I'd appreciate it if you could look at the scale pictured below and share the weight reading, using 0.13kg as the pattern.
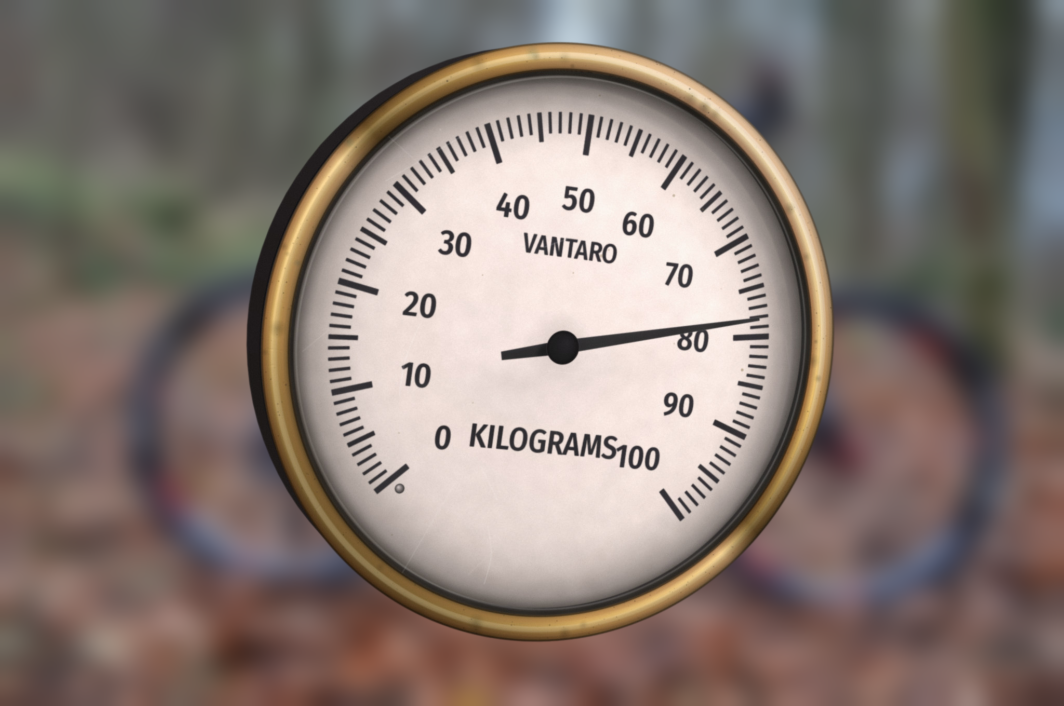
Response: 78kg
